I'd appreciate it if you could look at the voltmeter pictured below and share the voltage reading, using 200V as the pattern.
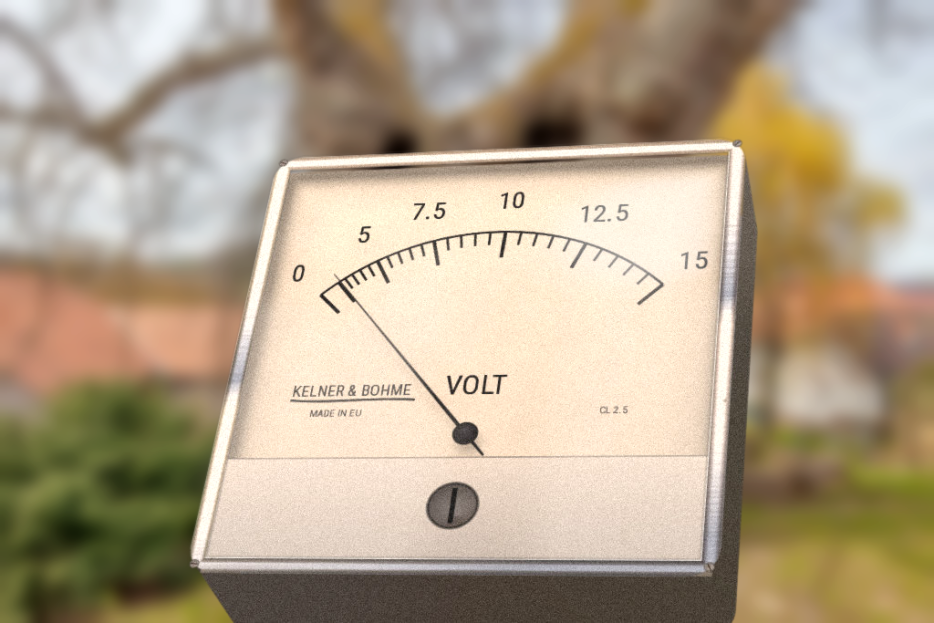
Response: 2.5V
